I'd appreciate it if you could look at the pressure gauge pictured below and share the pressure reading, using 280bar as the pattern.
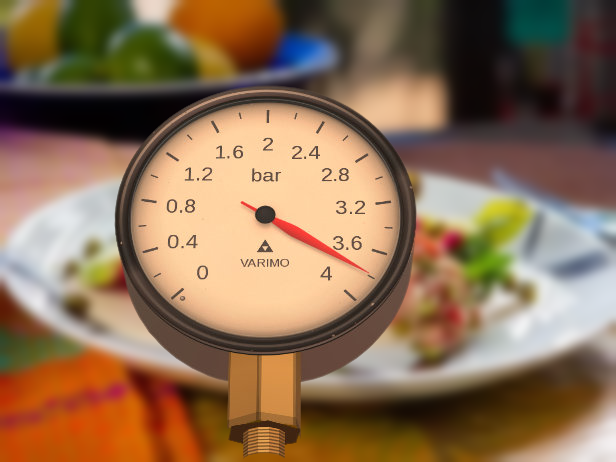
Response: 3.8bar
